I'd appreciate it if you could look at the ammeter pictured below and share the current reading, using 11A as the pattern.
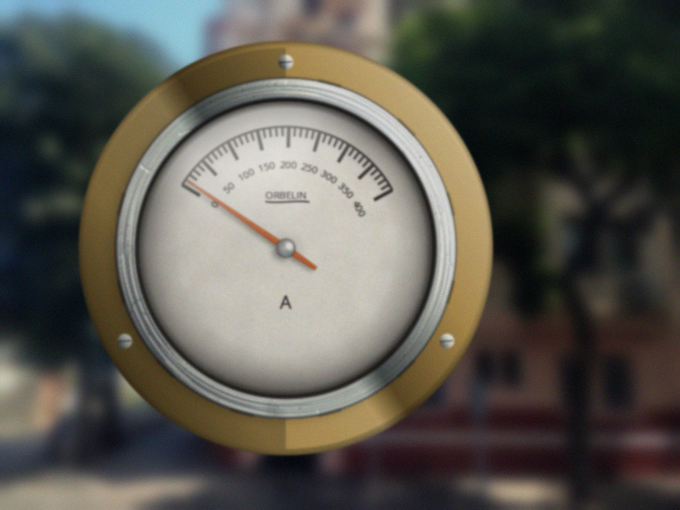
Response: 10A
